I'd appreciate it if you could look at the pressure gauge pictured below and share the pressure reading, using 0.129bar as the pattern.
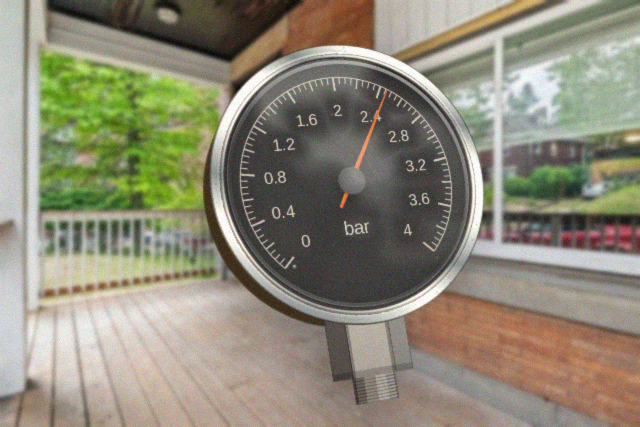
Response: 2.45bar
